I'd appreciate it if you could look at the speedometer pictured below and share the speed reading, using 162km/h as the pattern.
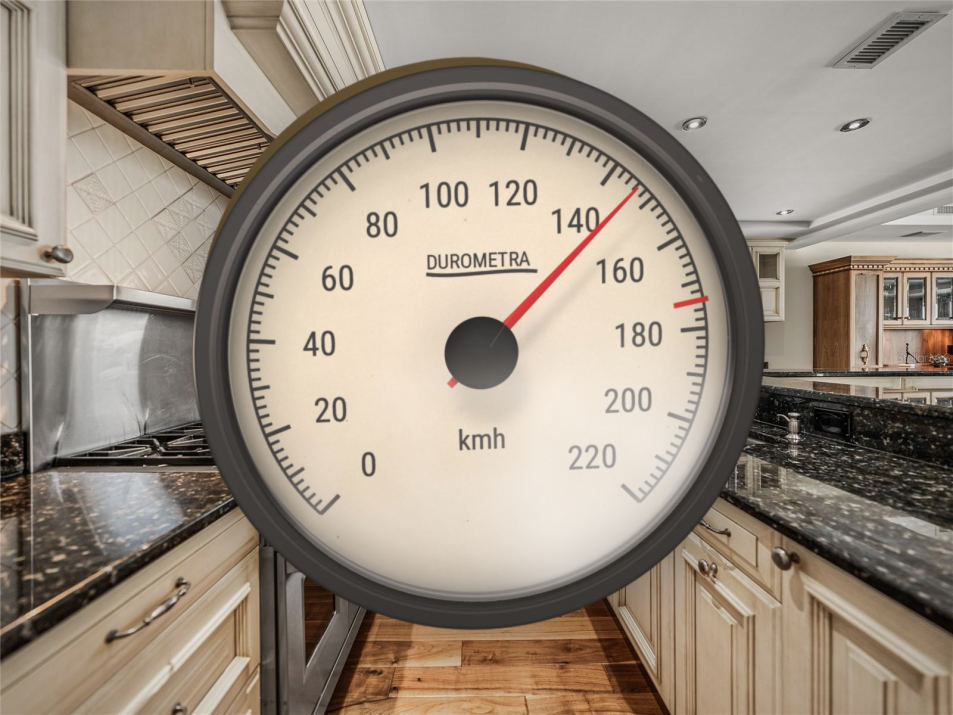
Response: 146km/h
